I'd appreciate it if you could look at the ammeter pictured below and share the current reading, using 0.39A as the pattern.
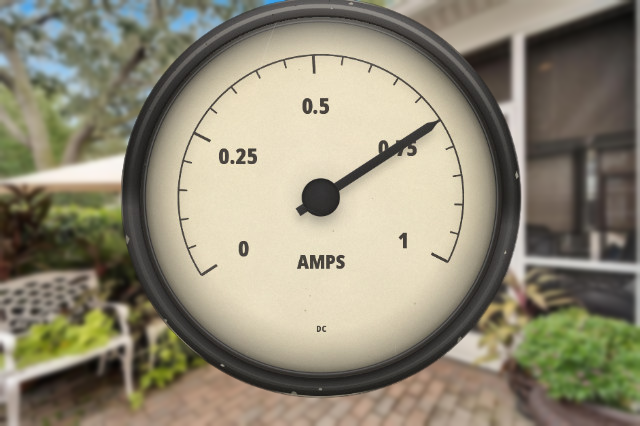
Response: 0.75A
